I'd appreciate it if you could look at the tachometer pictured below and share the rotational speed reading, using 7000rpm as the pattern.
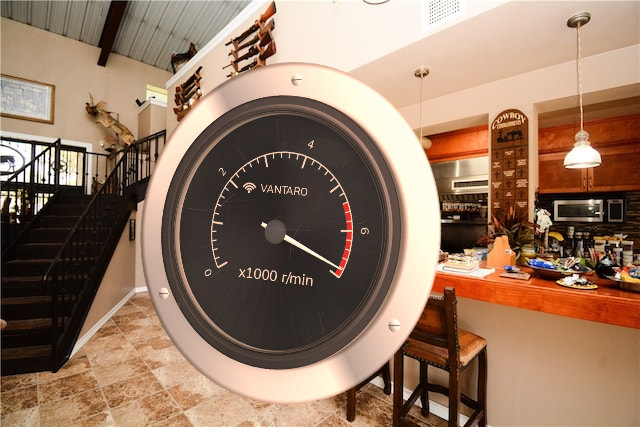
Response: 6800rpm
